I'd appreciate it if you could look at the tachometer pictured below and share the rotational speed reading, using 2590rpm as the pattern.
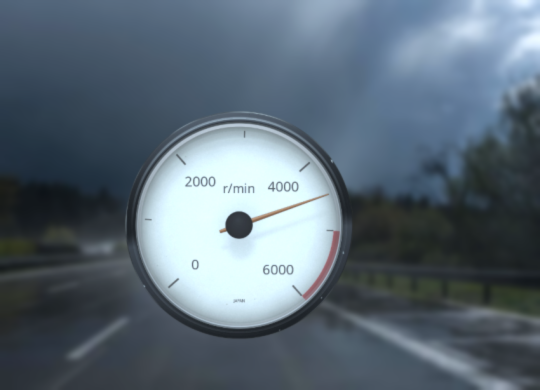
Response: 4500rpm
